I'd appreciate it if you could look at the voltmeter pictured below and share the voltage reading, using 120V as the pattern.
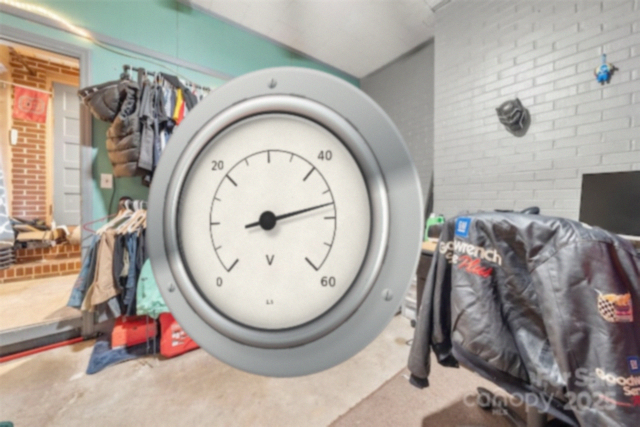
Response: 47.5V
